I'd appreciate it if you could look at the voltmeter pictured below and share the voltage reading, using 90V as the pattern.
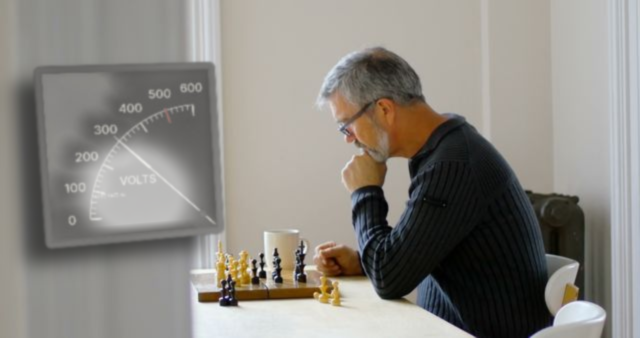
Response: 300V
